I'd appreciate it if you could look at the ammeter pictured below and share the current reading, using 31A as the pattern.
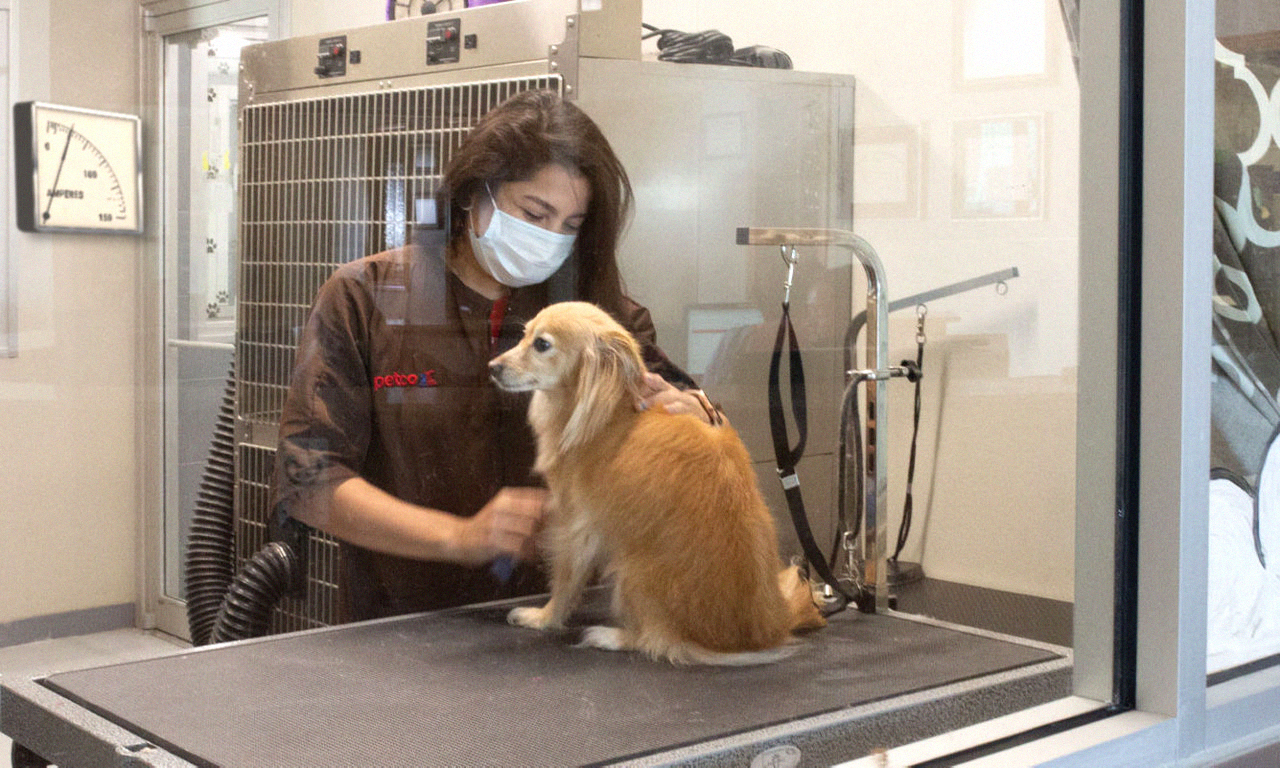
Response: 50A
